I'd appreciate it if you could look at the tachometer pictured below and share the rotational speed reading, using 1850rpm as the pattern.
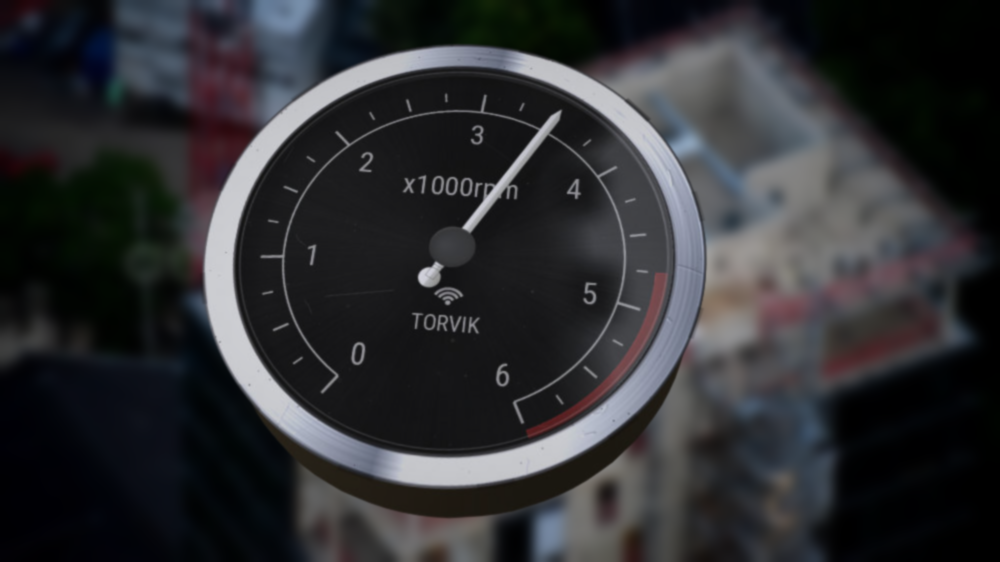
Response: 3500rpm
